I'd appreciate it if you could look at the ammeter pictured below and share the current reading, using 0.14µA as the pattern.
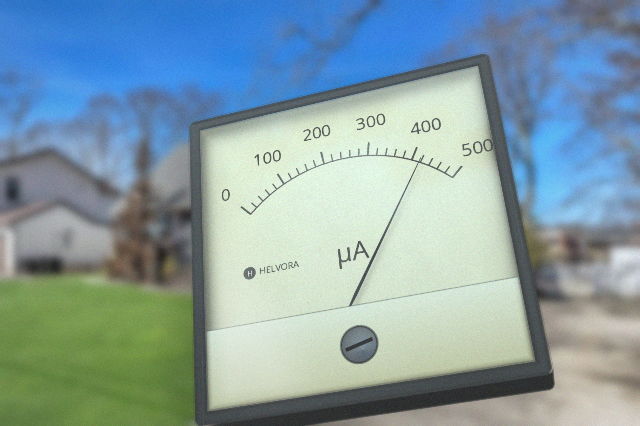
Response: 420µA
